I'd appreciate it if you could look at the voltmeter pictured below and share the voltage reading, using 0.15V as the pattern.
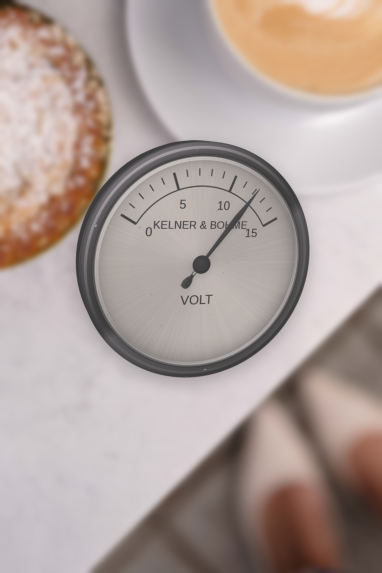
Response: 12V
